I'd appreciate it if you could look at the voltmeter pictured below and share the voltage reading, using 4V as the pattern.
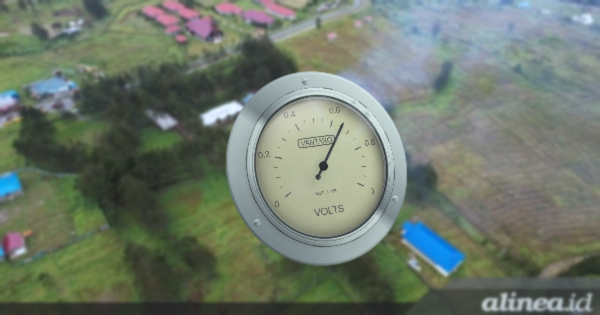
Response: 0.65V
